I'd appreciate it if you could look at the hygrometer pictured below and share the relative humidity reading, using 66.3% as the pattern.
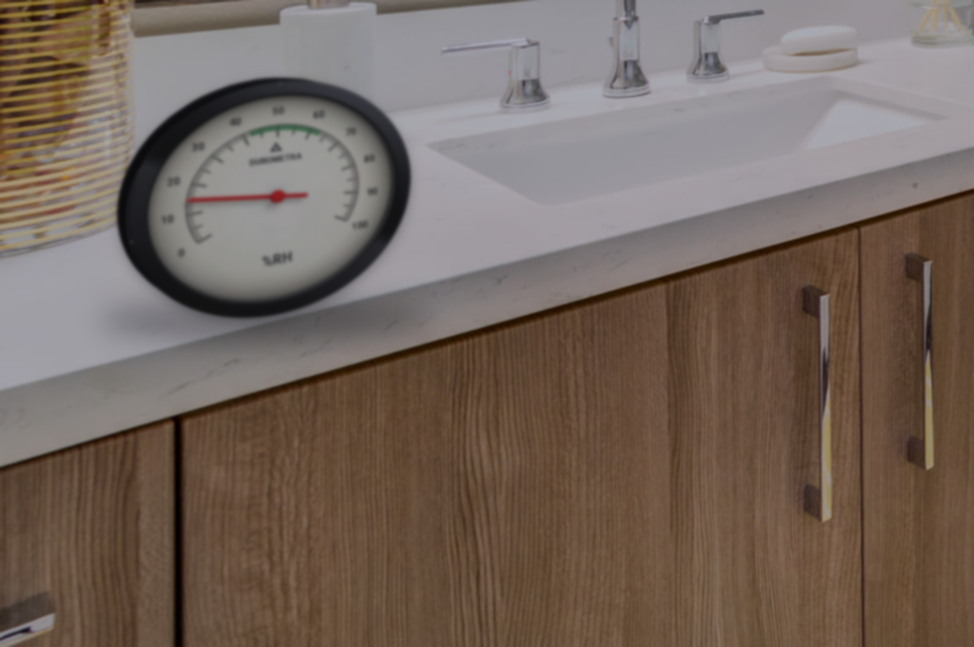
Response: 15%
